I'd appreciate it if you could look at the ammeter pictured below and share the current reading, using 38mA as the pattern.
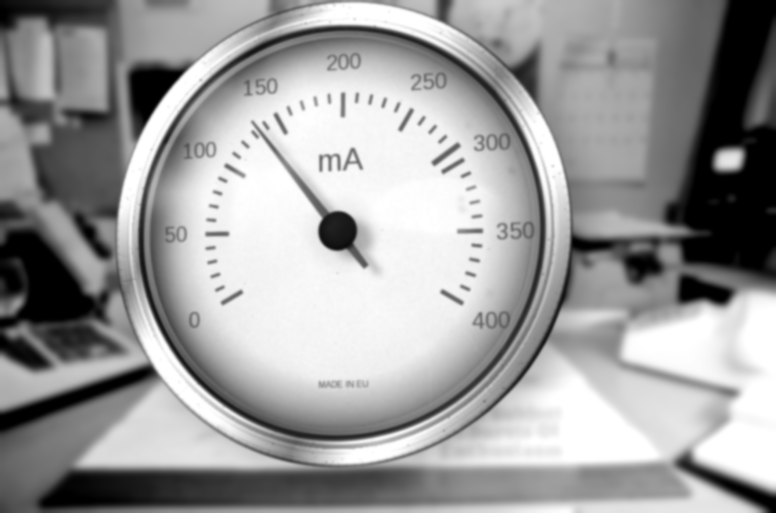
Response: 135mA
